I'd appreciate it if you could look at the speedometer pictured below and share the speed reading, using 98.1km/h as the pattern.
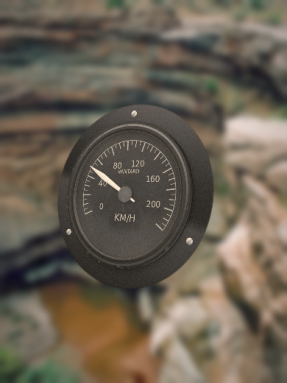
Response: 50km/h
